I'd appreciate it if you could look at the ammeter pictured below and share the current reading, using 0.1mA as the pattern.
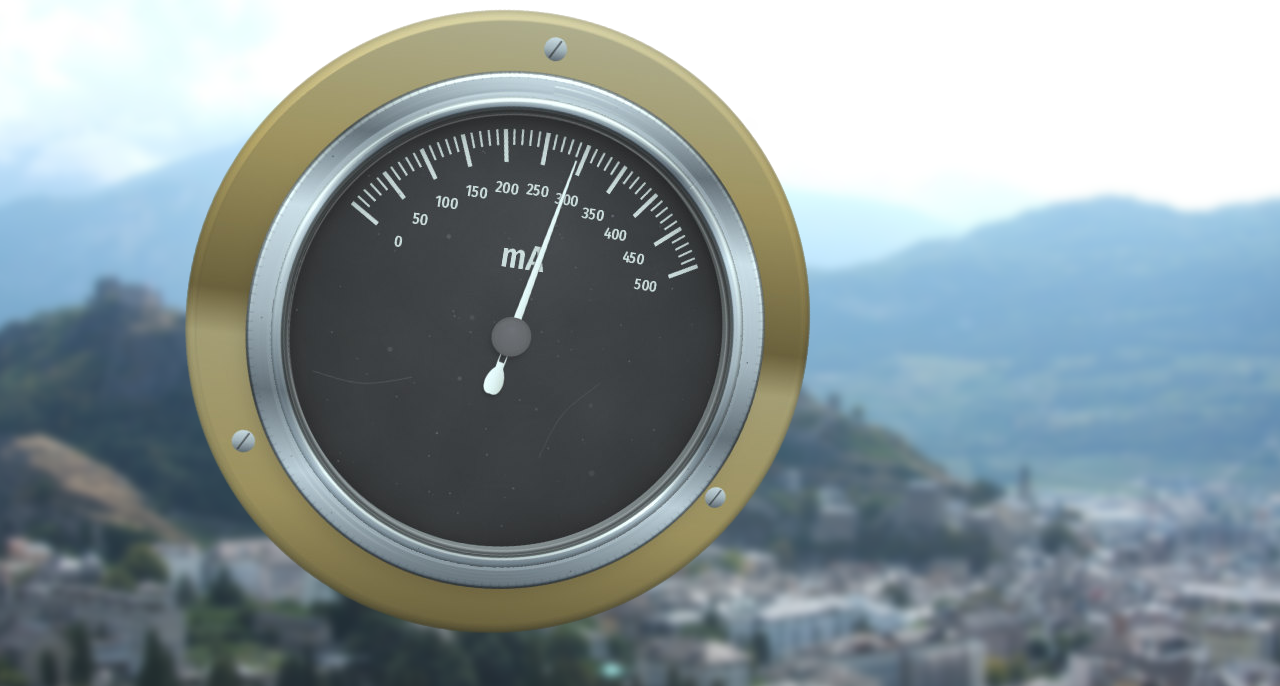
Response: 290mA
